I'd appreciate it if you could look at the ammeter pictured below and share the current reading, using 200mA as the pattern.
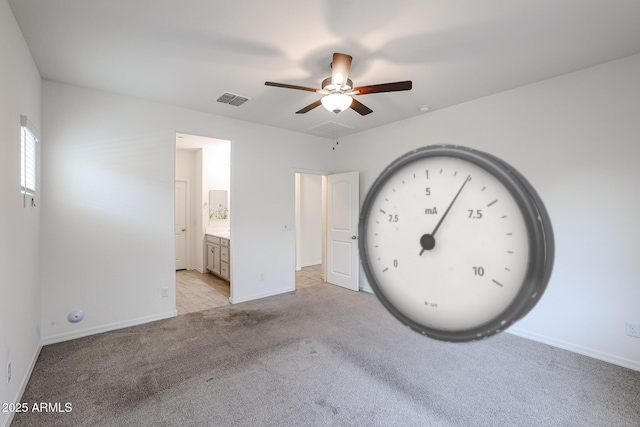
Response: 6.5mA
